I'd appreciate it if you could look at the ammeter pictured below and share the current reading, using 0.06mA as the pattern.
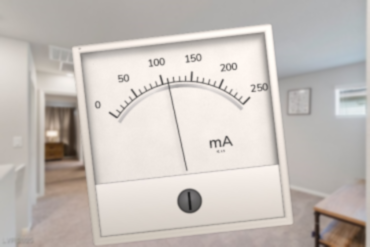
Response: 110mA
